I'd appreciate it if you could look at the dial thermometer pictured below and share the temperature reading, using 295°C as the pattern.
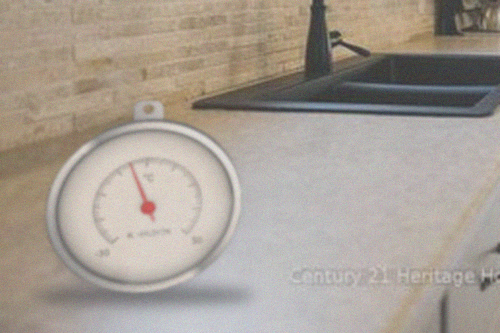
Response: 5°C
